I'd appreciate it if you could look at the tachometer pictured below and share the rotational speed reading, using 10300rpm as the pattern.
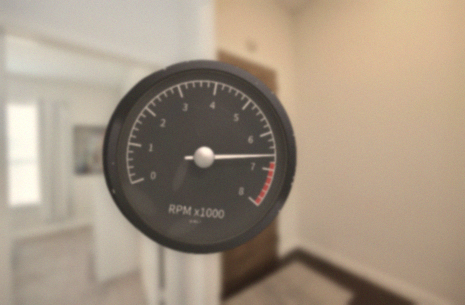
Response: 6600rpm
